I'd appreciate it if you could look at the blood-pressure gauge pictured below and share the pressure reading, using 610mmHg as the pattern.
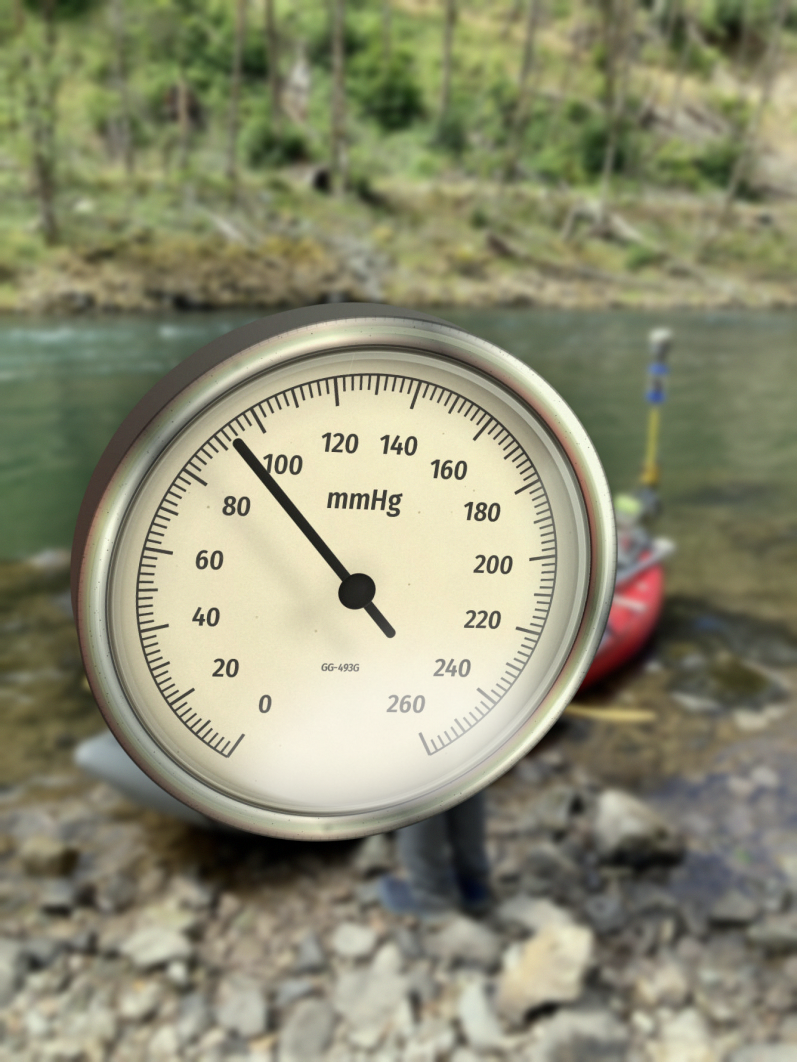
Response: 93mmHg
